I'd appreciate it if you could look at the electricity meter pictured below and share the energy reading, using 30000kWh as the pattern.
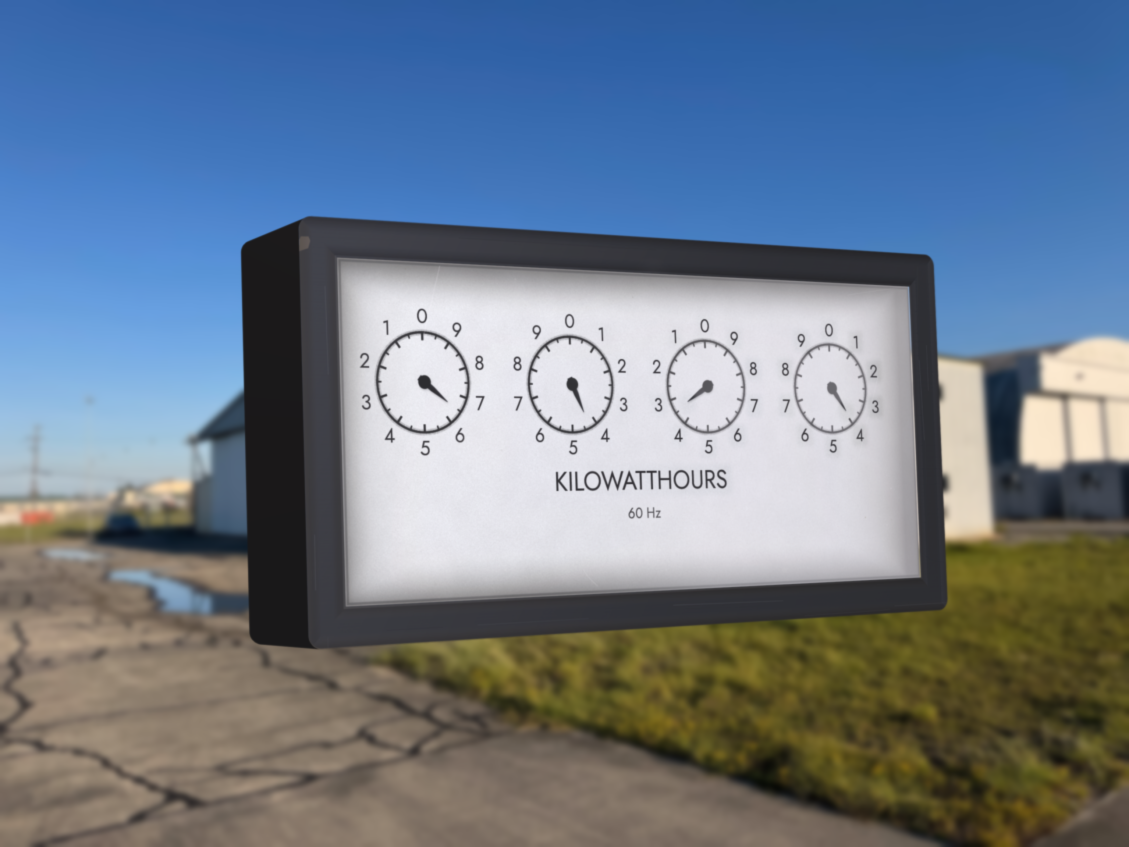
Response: 6434kWh
